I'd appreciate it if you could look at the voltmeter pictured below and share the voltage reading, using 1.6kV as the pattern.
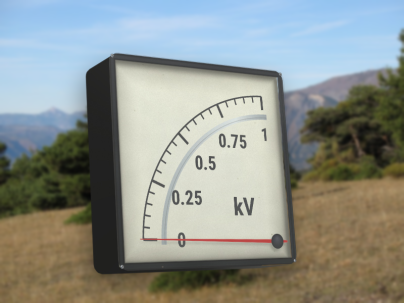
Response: 0kV
